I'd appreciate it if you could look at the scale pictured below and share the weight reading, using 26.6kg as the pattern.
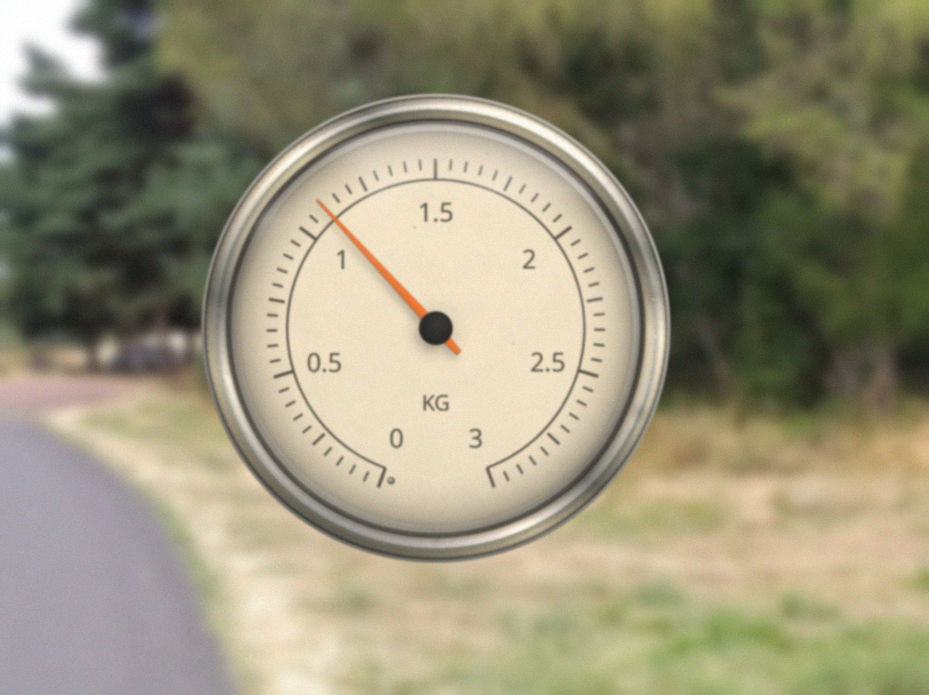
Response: 1.1kg
